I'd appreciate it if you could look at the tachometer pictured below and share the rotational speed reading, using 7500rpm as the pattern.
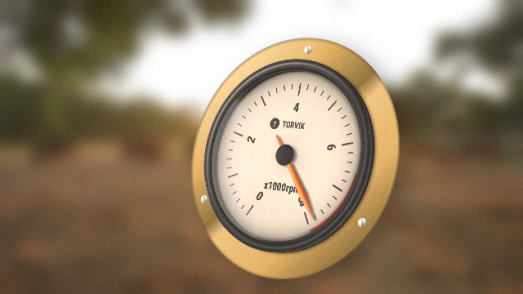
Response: 7800rpm
